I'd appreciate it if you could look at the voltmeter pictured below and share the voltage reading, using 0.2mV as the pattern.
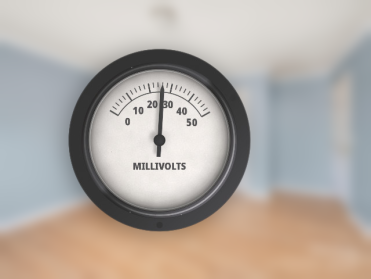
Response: 26mV
